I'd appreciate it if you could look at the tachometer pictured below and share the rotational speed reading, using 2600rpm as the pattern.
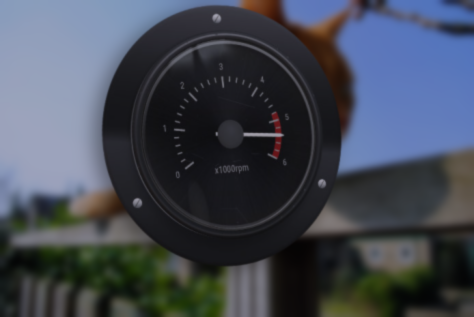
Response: 5400rpm
